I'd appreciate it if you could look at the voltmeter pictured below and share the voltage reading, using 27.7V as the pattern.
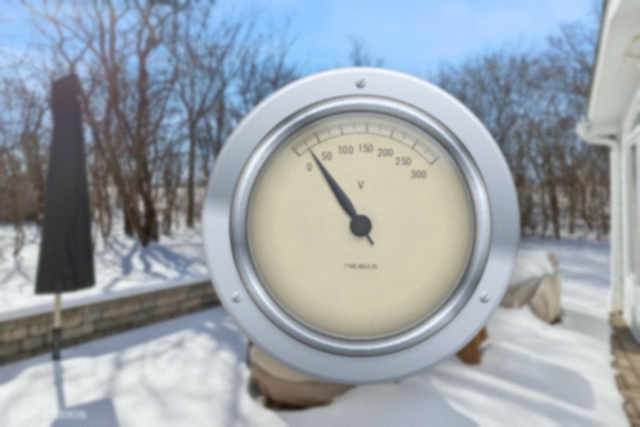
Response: 25V
